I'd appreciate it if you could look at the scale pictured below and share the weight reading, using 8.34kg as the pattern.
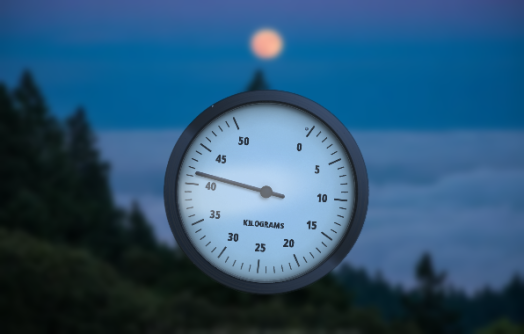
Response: 41.5kg
